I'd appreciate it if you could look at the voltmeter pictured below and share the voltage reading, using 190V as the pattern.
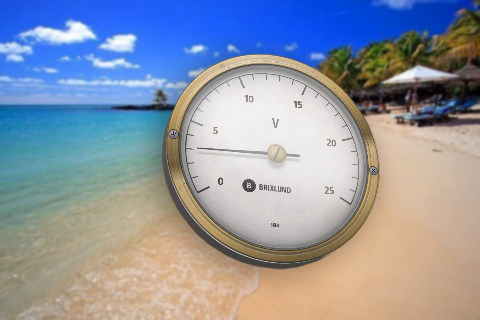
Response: 3V
